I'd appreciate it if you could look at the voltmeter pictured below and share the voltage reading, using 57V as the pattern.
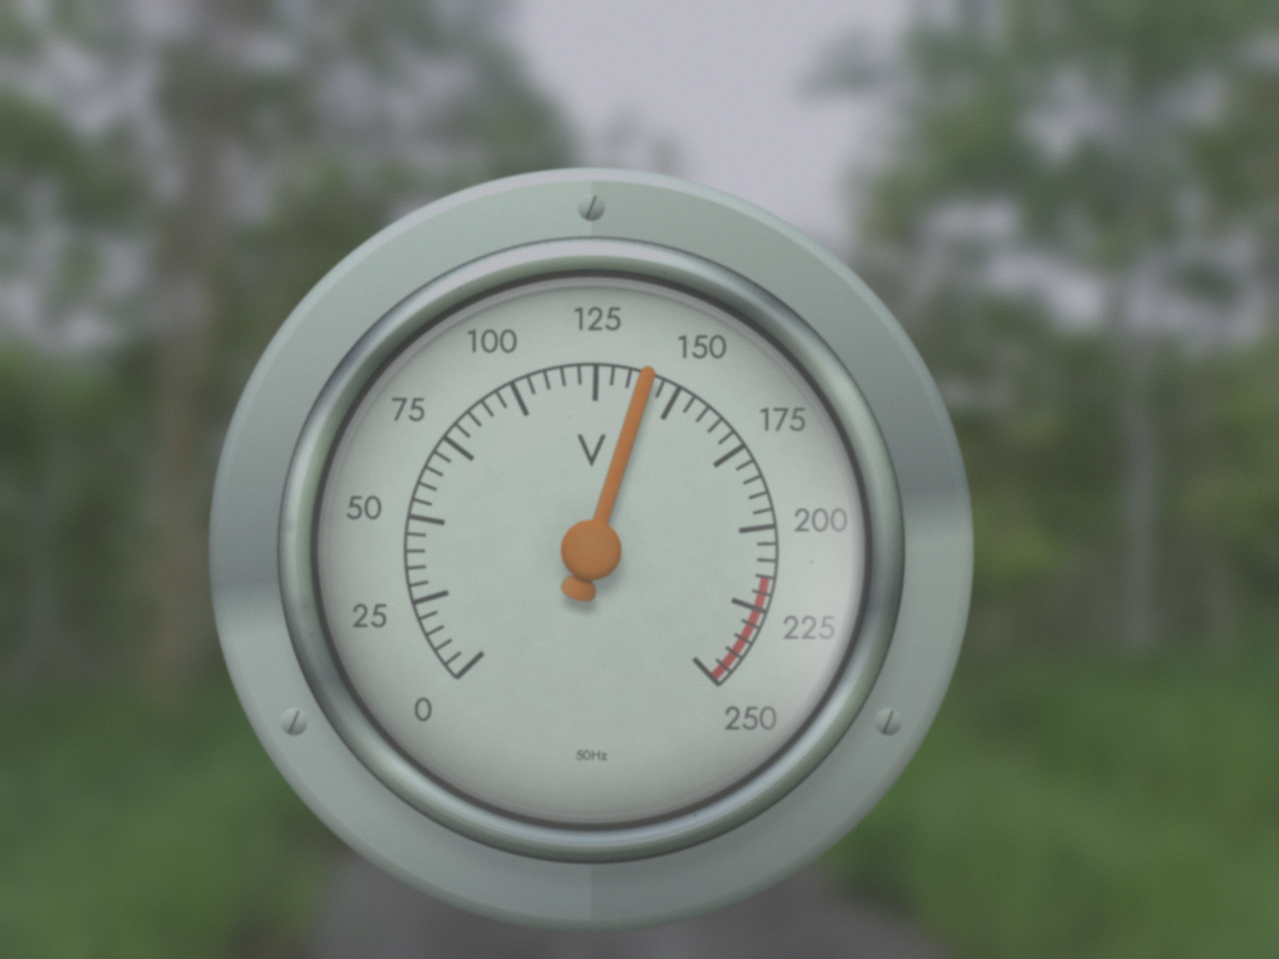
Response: 140V
